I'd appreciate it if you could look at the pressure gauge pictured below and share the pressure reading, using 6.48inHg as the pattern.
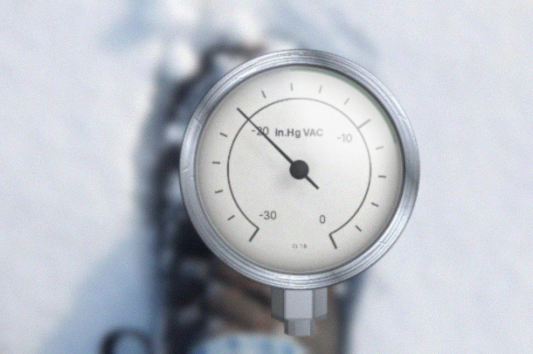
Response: -20inHg
